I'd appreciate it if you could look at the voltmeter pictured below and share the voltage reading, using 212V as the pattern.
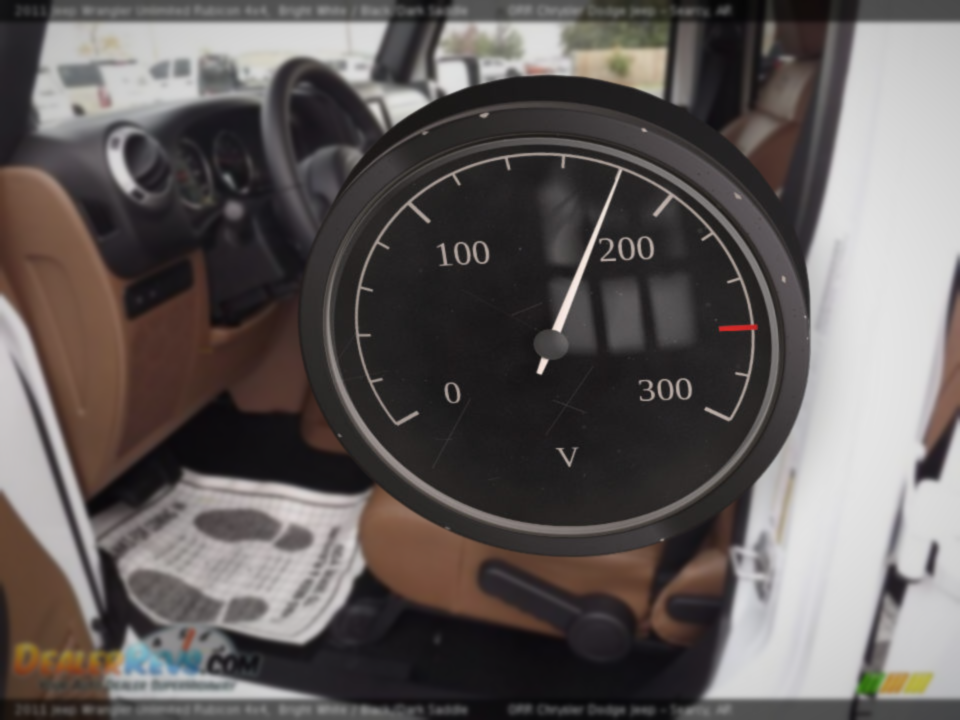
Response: 180V
